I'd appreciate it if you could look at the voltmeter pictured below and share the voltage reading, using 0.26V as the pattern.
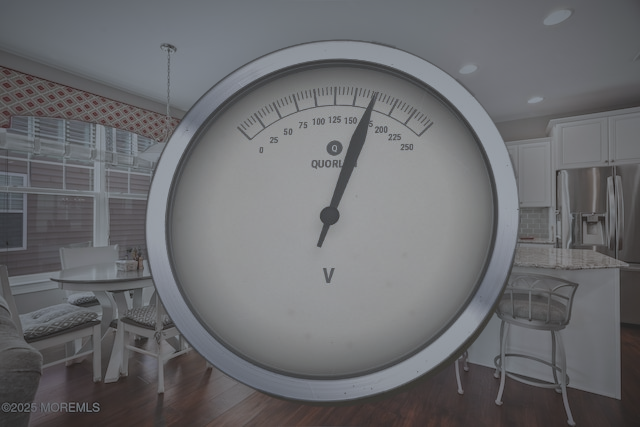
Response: 175V
